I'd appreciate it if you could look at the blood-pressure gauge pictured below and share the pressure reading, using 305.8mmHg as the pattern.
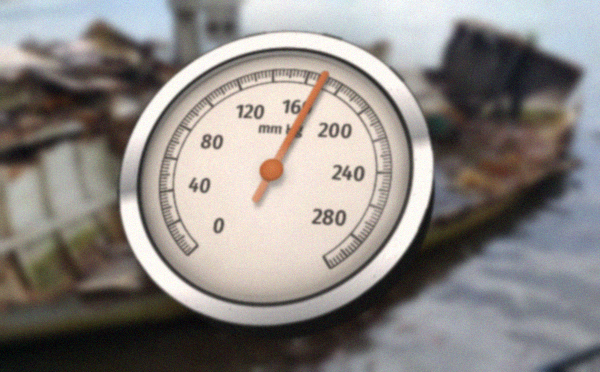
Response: 170mmHg
